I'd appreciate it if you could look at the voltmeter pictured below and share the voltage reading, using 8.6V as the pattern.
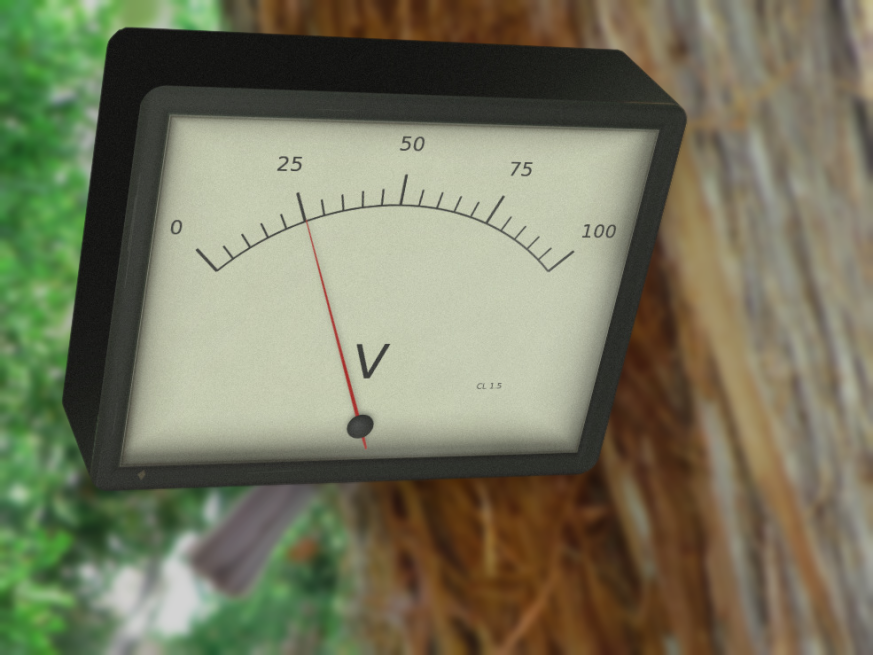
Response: 25V
